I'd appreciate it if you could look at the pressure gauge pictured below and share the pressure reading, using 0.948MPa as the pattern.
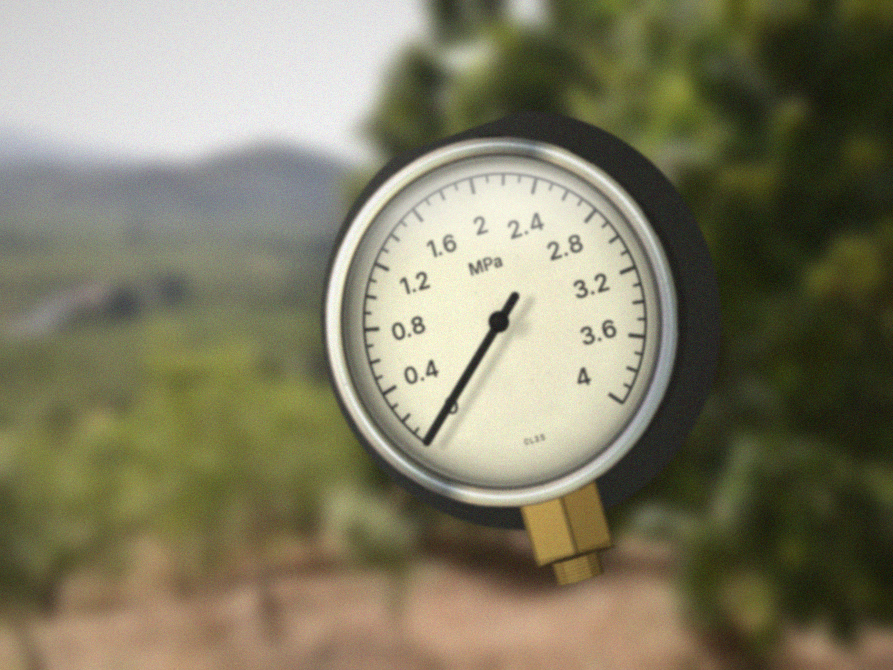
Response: 0MPa
